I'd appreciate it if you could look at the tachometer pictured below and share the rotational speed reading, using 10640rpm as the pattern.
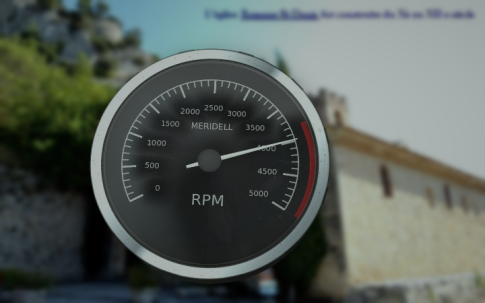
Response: 4000rpm
